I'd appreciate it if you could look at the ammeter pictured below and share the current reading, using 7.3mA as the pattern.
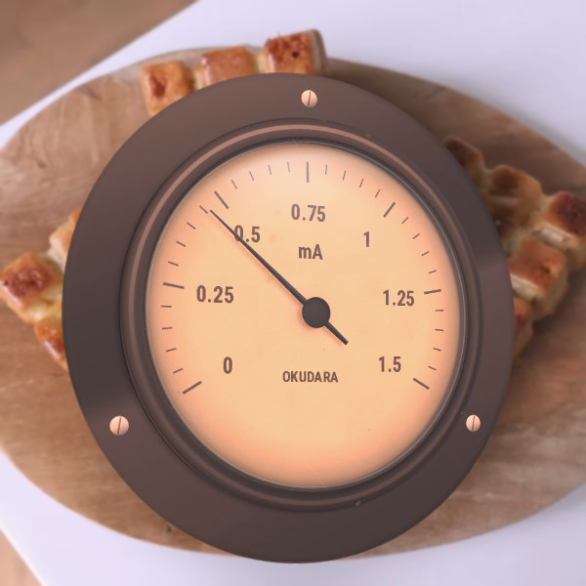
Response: 0.45mA
